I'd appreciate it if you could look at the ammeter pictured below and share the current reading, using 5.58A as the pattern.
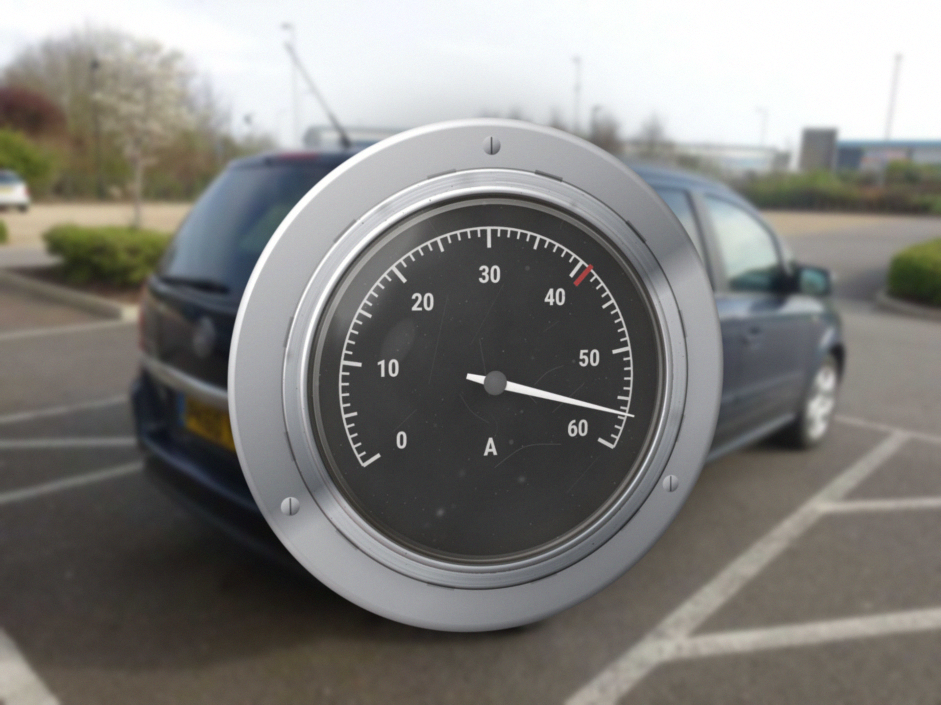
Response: 56.5A
